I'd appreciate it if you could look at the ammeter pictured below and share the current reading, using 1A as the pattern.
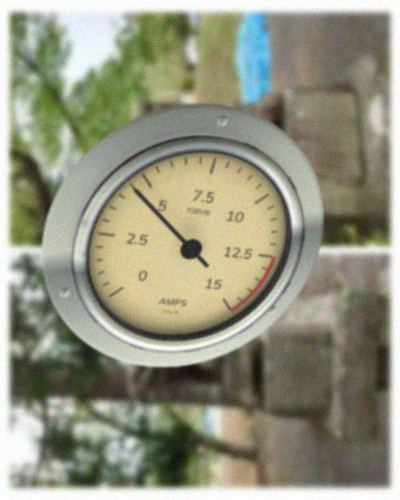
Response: 4.5A
